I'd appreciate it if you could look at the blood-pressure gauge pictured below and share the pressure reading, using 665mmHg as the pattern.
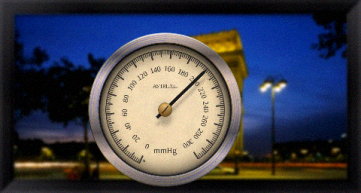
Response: 200mmHg
